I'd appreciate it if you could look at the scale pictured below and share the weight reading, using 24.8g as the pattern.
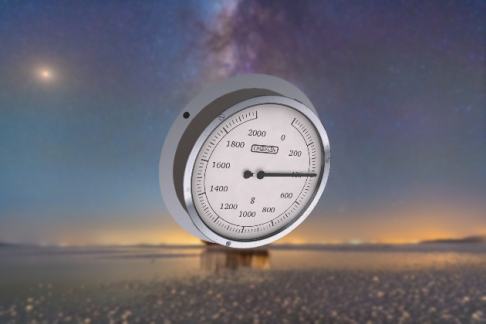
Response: 400g
